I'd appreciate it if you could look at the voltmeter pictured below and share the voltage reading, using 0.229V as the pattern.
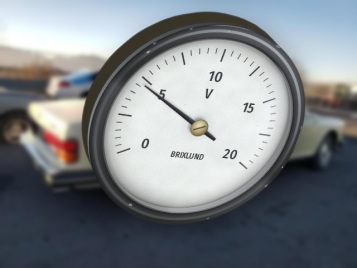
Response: 4.75V
